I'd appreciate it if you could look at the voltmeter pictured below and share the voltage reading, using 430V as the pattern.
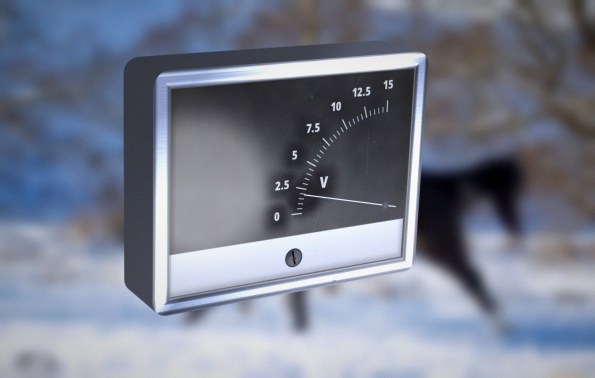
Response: 2V
